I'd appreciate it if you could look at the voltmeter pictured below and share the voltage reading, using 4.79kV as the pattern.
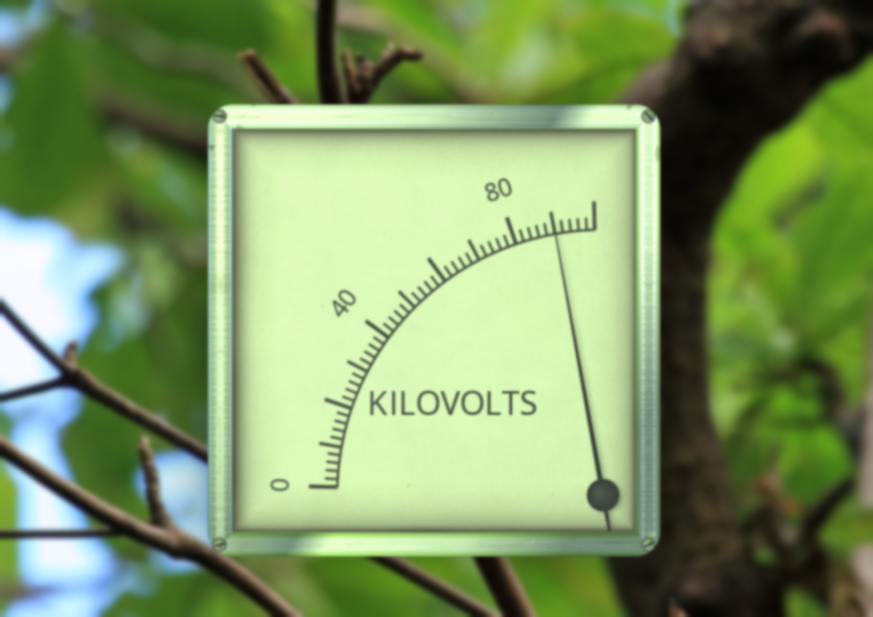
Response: 90kV
